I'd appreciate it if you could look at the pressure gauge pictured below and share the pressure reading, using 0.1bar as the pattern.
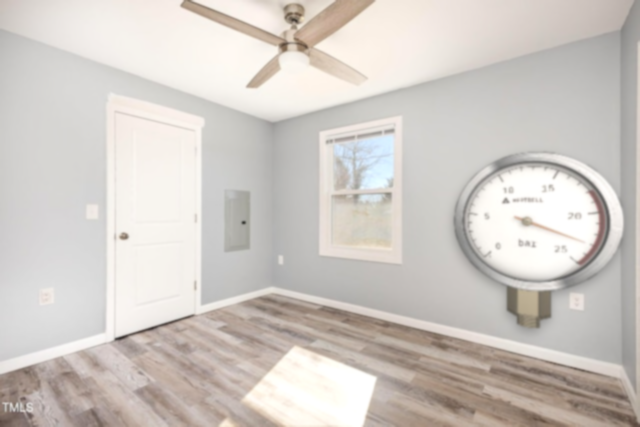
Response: 23bar
